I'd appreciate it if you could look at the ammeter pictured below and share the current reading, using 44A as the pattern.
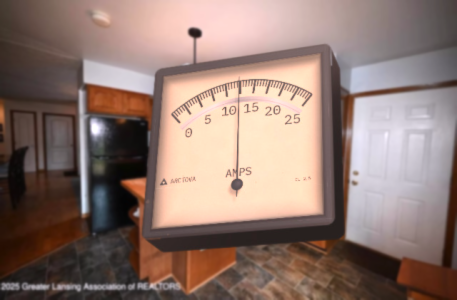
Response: 12.5A
